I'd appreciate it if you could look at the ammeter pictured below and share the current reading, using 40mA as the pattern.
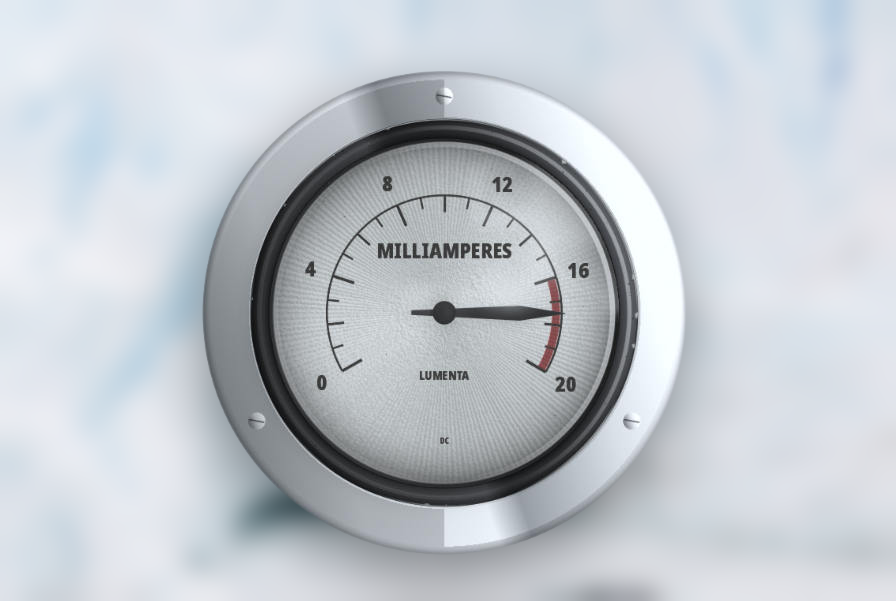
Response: 17.5mA
